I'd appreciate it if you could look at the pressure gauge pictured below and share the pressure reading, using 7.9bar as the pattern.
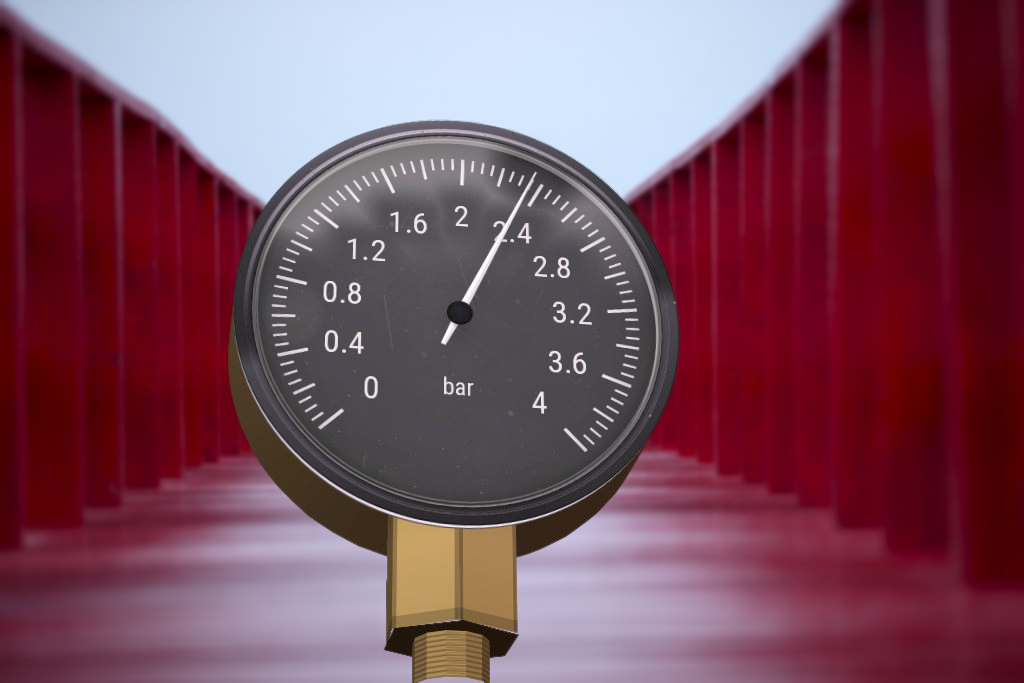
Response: 2.35bar
